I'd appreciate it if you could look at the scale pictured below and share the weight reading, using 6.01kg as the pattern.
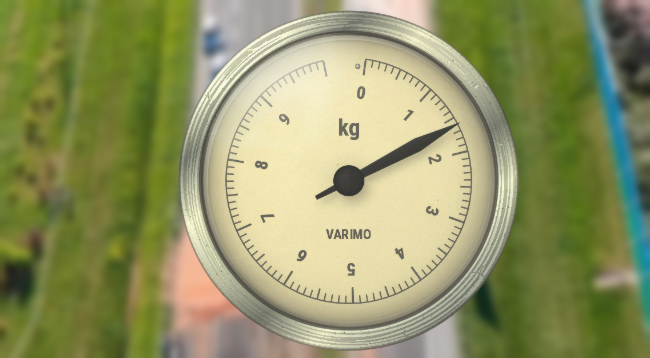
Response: 1.6kg
